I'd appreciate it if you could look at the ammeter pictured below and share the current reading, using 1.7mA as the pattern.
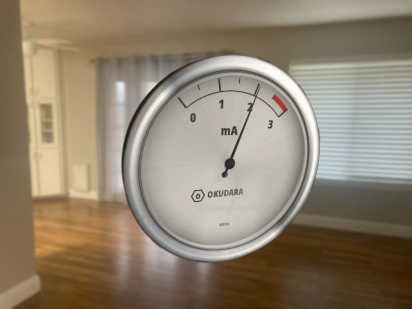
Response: 2mA
